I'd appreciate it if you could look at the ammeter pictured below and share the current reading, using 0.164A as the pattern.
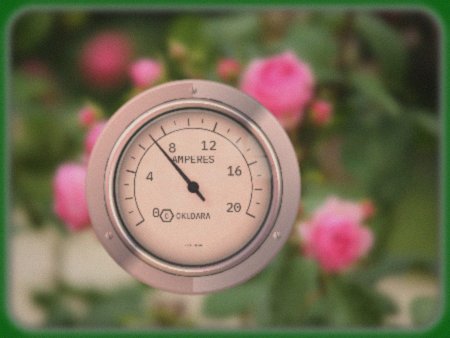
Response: 7A
